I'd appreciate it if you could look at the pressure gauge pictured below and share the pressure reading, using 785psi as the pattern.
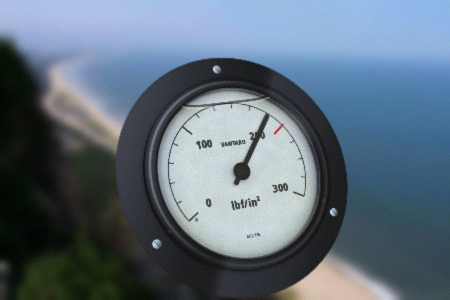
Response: 200psi
